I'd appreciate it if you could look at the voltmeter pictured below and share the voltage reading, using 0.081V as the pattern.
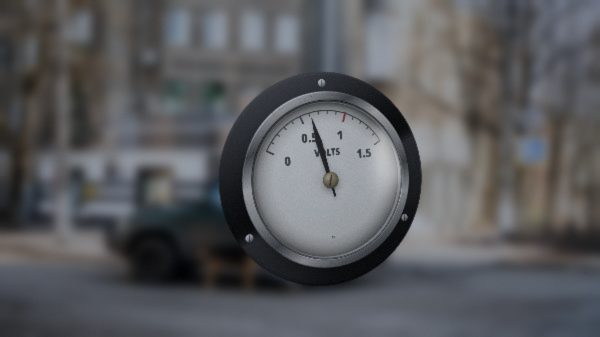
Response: 0.6V
